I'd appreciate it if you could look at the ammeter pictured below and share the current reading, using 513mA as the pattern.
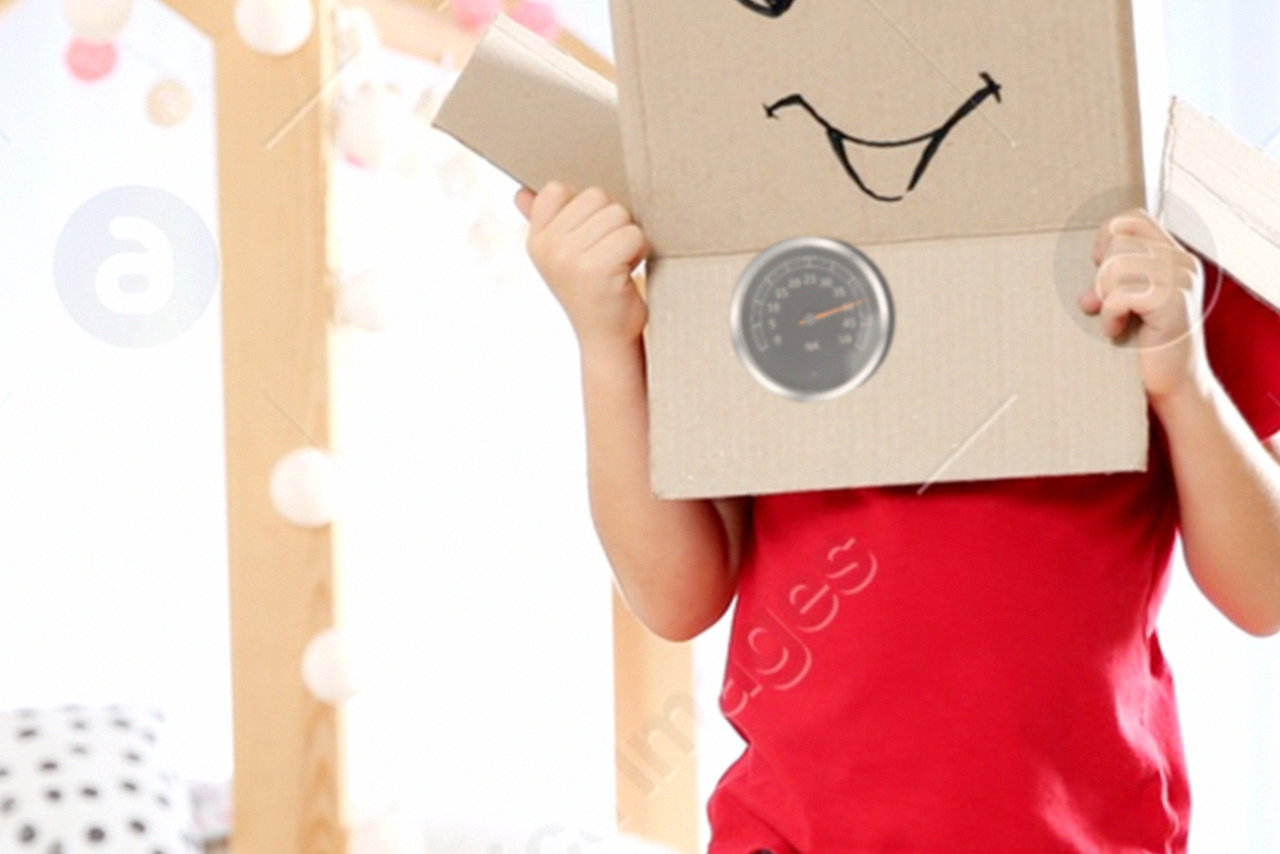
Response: 40mA
